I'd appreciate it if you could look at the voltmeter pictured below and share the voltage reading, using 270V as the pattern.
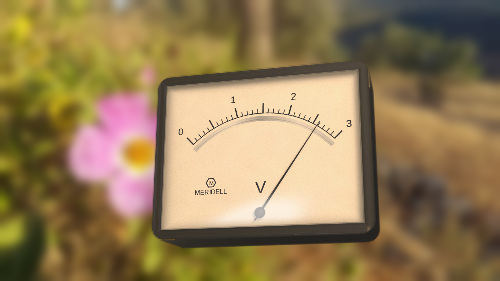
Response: 2.6V
